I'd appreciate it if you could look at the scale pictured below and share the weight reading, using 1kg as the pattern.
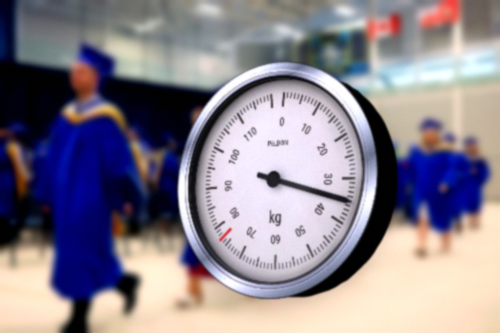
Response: 35kg
